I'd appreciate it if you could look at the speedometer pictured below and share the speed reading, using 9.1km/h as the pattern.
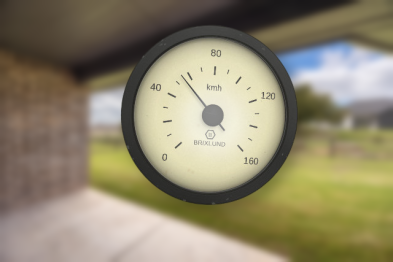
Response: 55km/h
